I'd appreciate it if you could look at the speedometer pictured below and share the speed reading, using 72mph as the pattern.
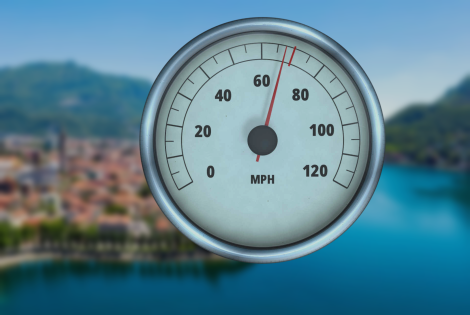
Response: 67.5mph
